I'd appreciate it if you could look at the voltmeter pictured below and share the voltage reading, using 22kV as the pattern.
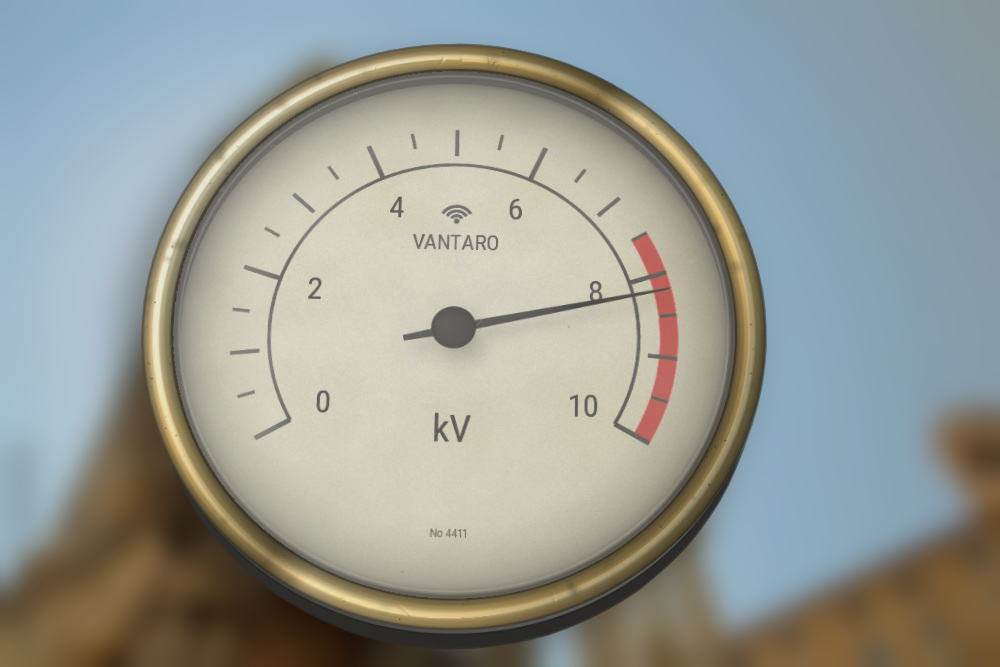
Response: 8.25kV
